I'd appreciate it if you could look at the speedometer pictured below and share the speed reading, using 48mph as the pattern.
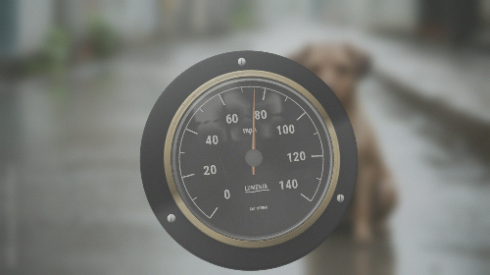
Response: 75mph
